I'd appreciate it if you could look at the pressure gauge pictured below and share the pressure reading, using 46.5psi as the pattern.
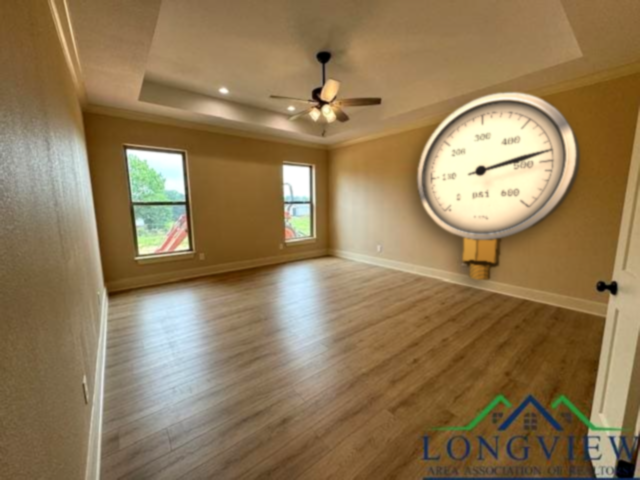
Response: 480psi
